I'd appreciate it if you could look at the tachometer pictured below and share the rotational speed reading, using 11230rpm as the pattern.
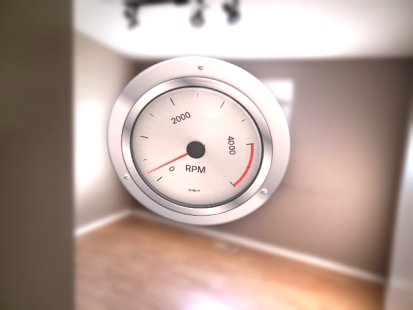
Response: 250rpm
